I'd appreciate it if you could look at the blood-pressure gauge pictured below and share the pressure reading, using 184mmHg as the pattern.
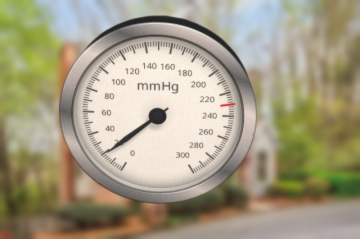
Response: 20mmHg
